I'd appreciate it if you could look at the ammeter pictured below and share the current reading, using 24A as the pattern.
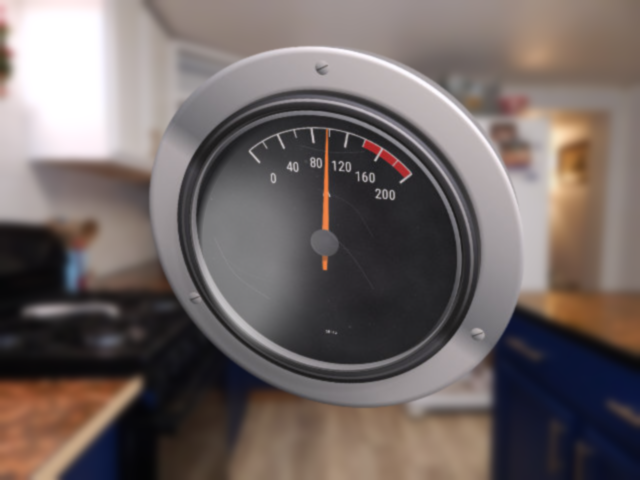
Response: 100A
